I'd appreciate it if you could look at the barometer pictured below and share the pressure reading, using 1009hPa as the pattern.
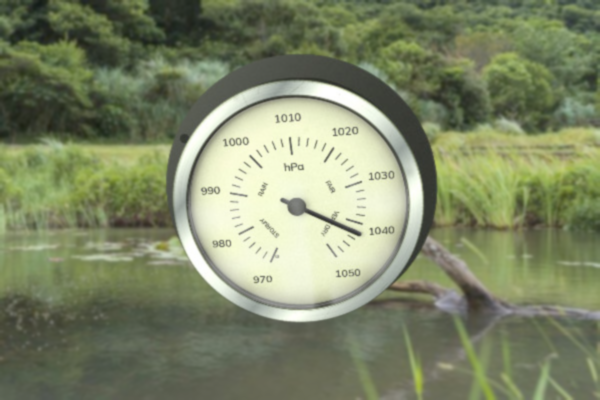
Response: 1042hPa
